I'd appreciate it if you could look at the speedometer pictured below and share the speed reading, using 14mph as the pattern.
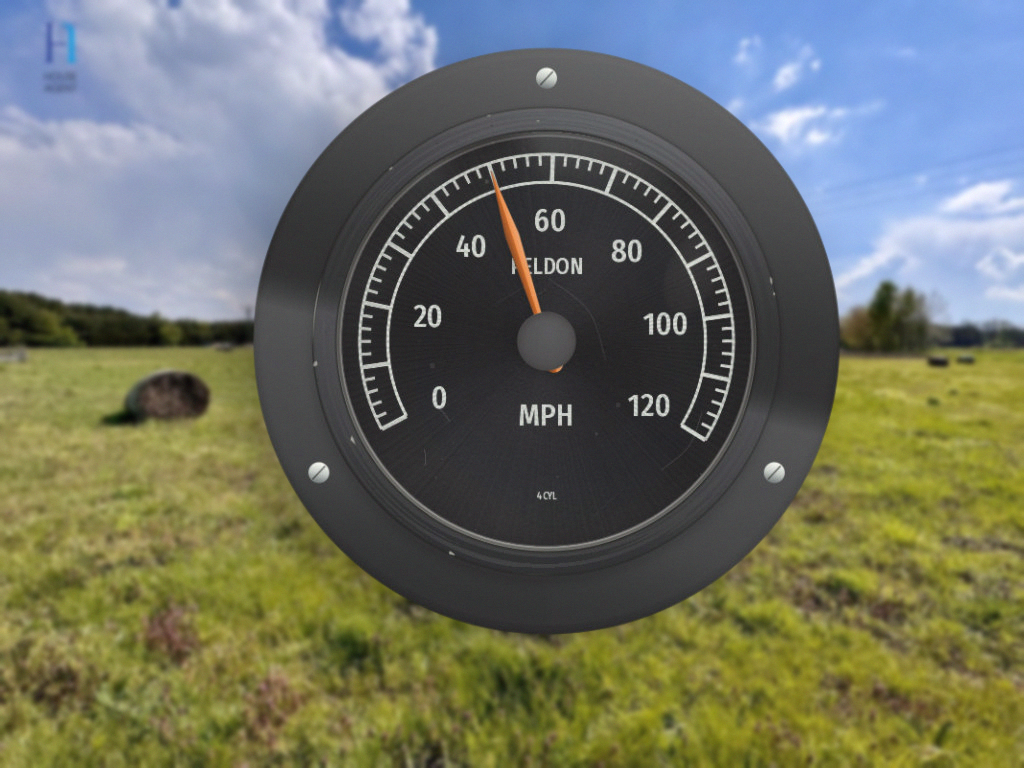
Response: 50mph
